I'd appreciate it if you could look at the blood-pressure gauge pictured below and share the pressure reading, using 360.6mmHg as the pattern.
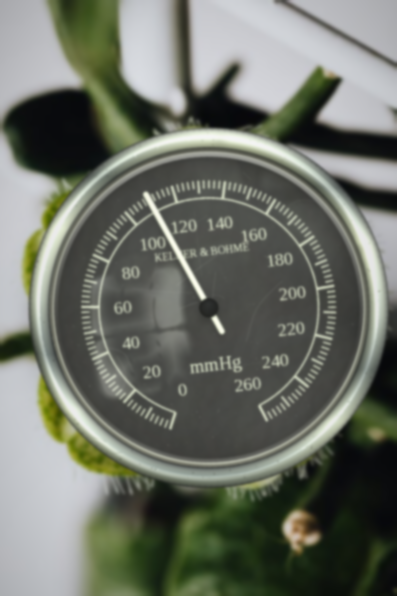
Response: 110mmHg
